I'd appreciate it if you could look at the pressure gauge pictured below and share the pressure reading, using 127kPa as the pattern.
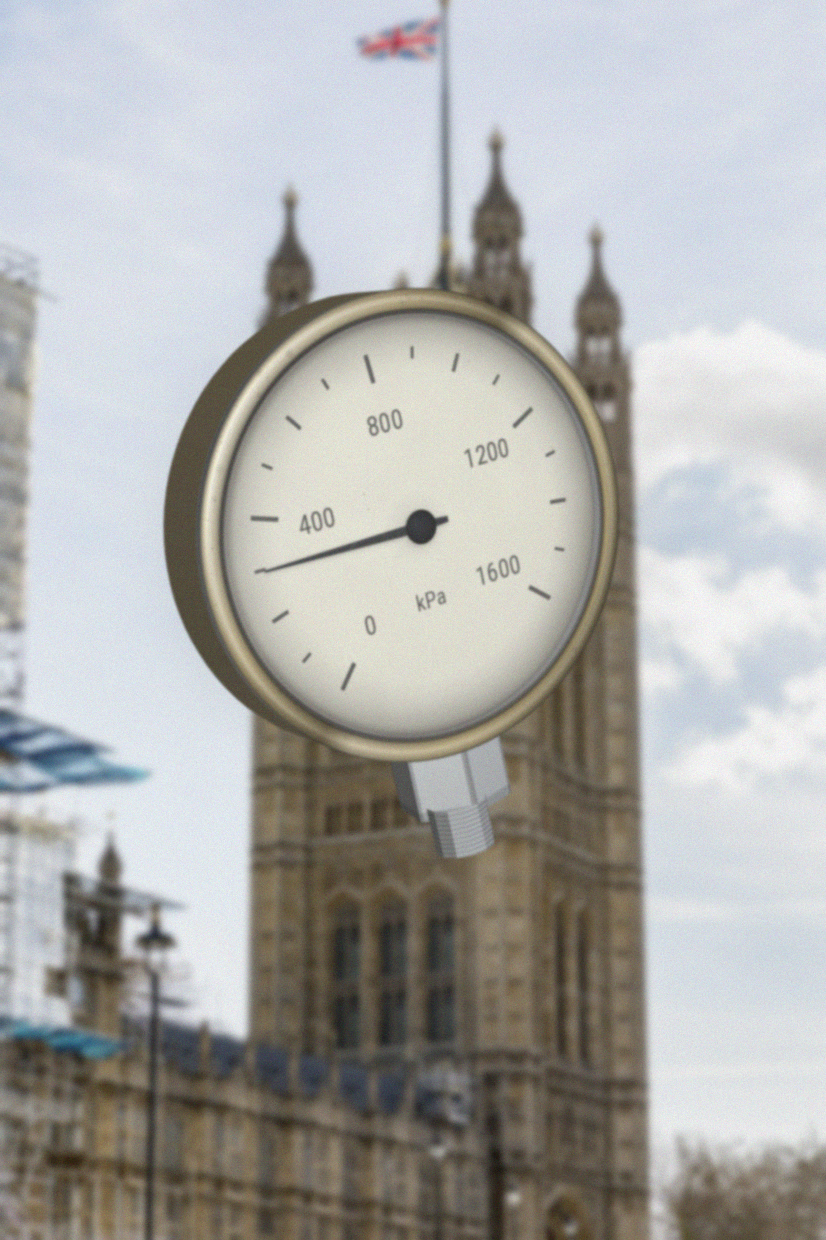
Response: 300kPa
